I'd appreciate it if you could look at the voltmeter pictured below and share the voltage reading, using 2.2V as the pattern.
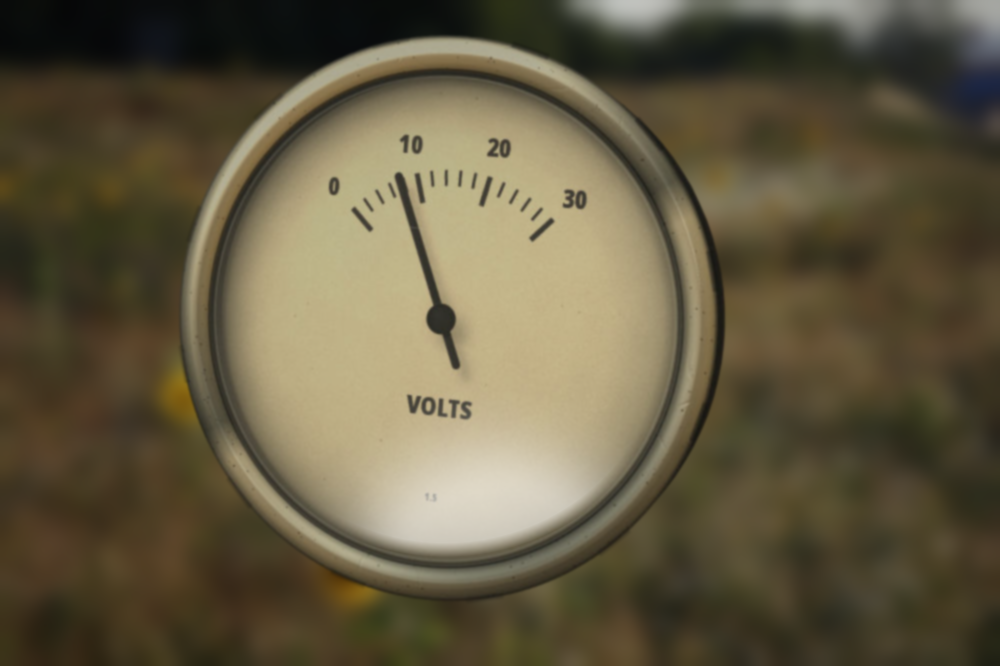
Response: 8V
